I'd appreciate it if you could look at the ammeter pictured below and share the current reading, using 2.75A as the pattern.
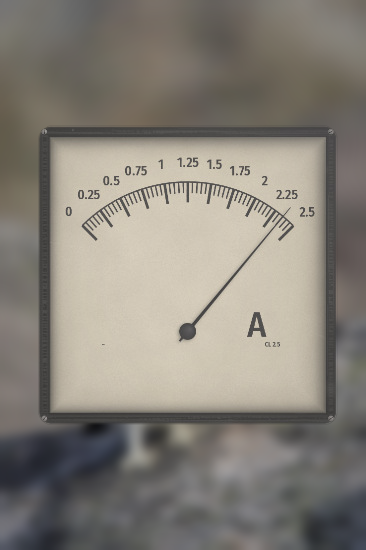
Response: 2.35A
